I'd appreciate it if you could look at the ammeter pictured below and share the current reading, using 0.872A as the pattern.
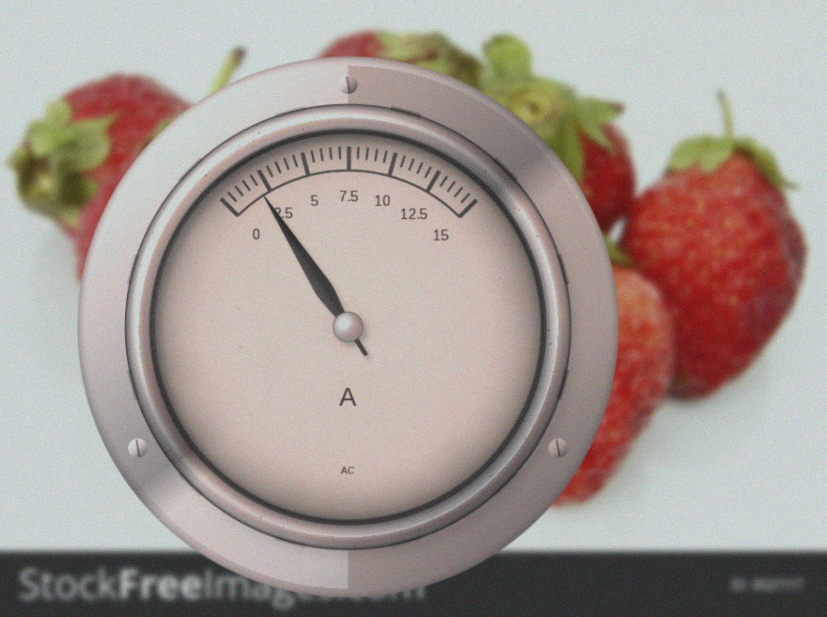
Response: 2A
